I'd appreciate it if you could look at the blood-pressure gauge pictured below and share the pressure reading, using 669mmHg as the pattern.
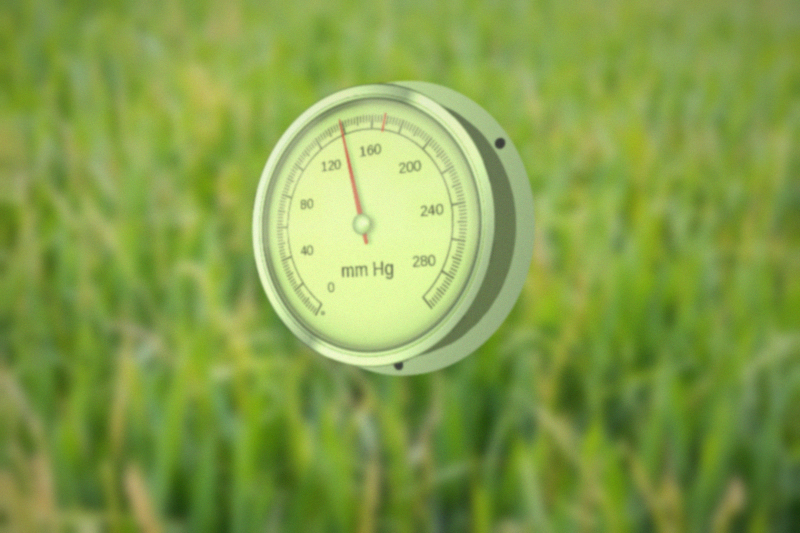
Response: 140mmHg
